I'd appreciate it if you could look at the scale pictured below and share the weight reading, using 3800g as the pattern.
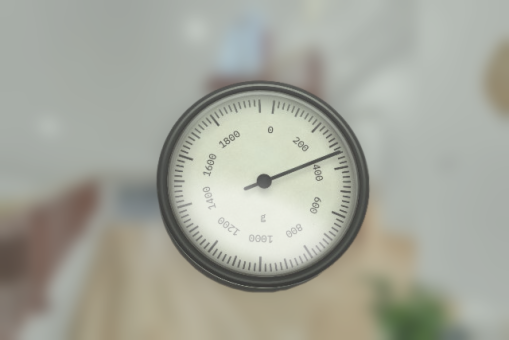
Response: 340g
